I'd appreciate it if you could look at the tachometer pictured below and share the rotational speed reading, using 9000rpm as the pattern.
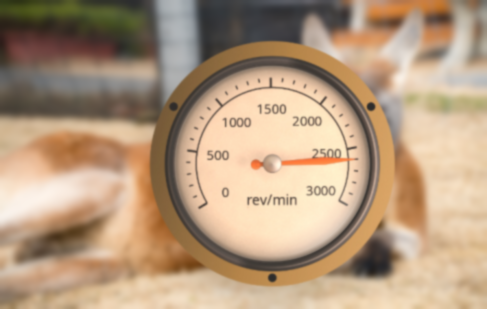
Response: 2600rpm
